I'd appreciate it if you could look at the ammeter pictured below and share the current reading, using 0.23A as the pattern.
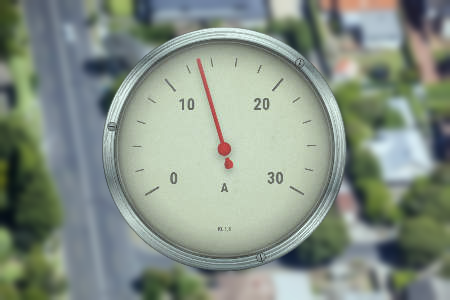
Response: 13A
